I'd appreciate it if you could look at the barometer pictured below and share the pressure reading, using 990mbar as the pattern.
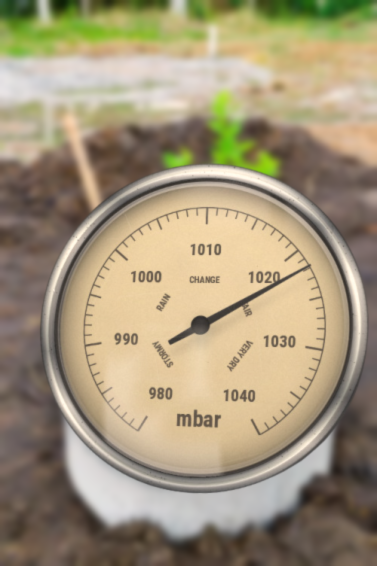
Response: 1022mbar
